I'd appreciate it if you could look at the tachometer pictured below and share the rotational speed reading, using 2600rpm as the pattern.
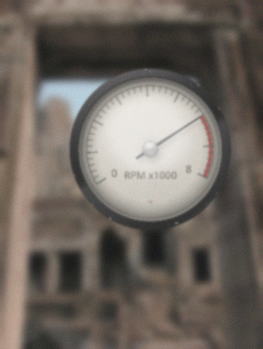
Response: 6000rpm
